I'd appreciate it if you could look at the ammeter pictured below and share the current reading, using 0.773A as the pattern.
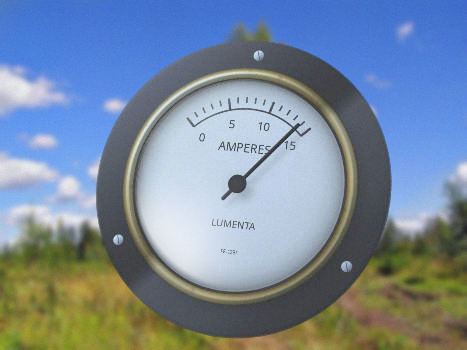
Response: 14A
